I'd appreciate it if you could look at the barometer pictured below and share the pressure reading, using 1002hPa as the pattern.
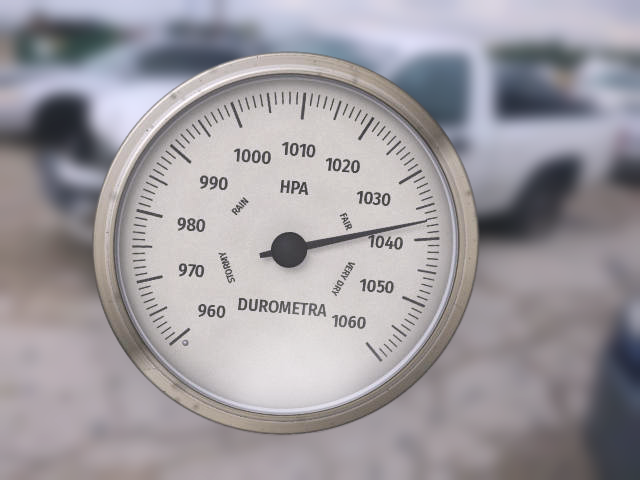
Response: 1037hPa
